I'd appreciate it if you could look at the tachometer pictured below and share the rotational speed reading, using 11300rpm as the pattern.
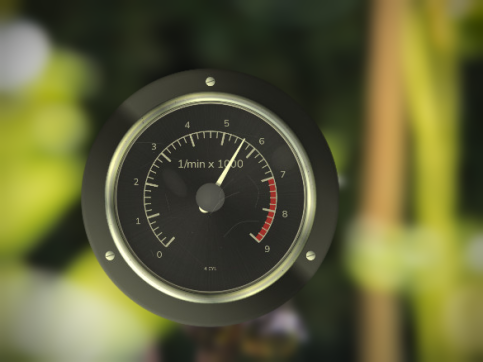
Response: 5600rpm
